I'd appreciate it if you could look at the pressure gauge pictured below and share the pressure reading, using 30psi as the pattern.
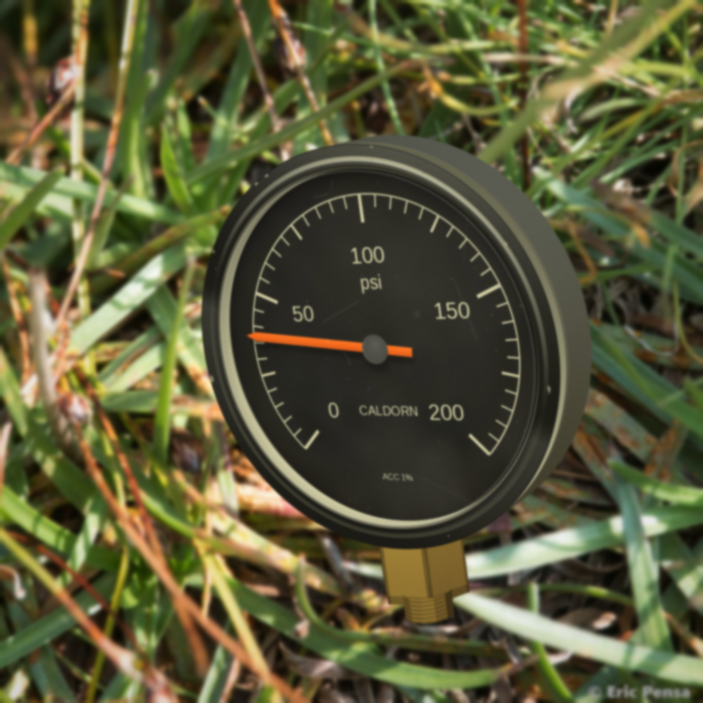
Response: 37.5psi
